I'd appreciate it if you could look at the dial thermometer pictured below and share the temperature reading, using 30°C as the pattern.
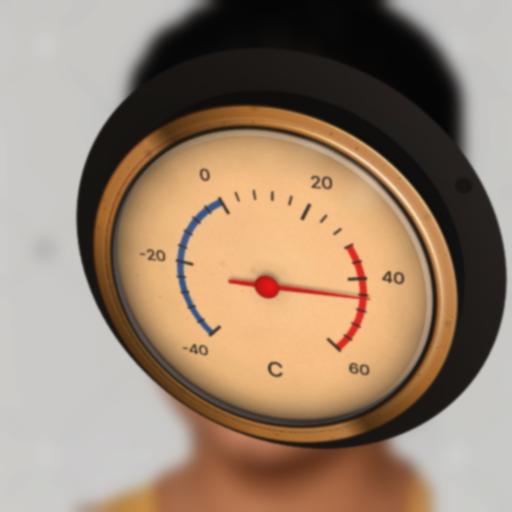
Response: 44°C
